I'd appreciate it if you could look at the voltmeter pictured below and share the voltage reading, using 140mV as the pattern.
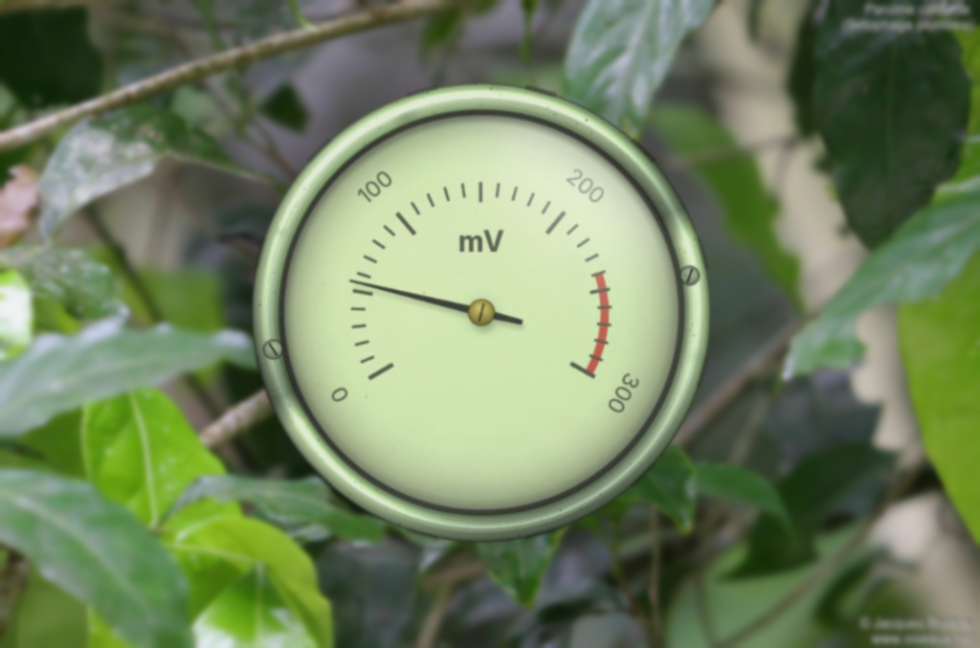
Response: 55mV
